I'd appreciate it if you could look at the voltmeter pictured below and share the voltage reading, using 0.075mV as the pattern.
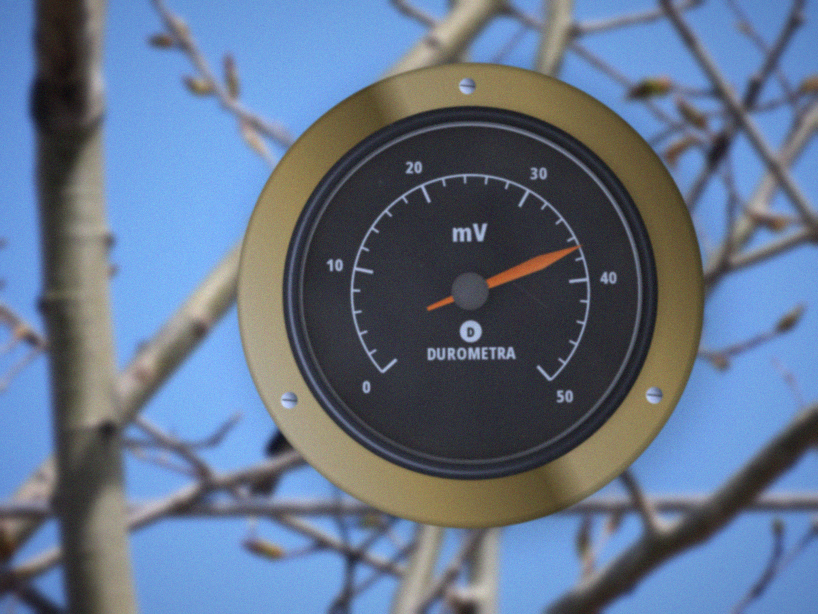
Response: 37mV
